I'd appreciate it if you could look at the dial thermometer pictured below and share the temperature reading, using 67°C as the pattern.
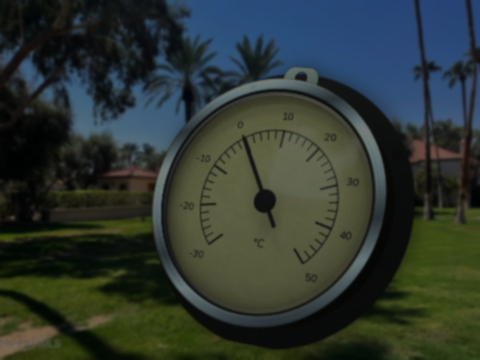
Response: 0°C
